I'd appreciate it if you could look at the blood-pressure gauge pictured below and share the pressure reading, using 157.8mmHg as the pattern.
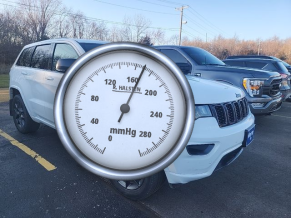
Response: 170mmHg
